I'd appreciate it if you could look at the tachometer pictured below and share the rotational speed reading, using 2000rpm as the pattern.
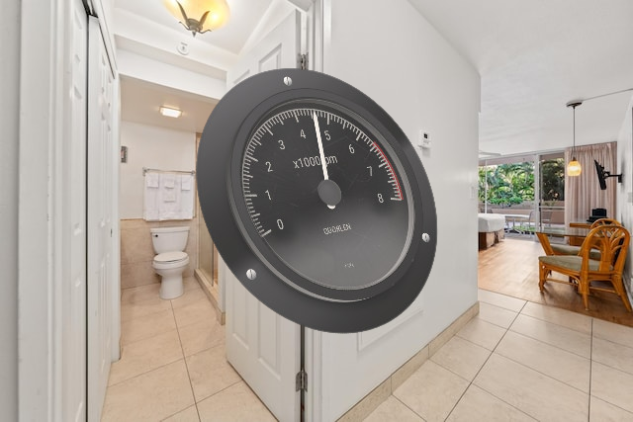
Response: 4500rpm
